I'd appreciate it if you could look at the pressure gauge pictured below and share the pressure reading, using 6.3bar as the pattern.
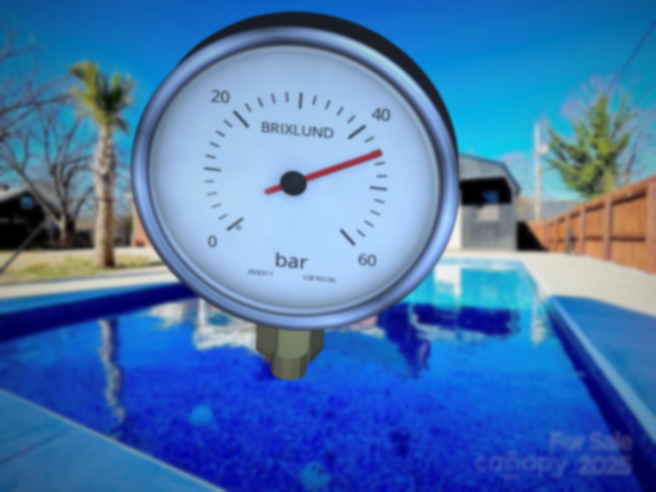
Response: 44bar
